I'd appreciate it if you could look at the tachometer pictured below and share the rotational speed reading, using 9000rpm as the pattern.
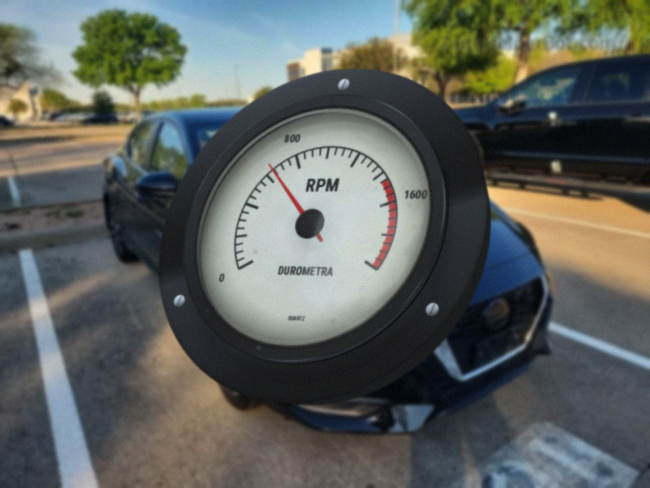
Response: 650rpm
